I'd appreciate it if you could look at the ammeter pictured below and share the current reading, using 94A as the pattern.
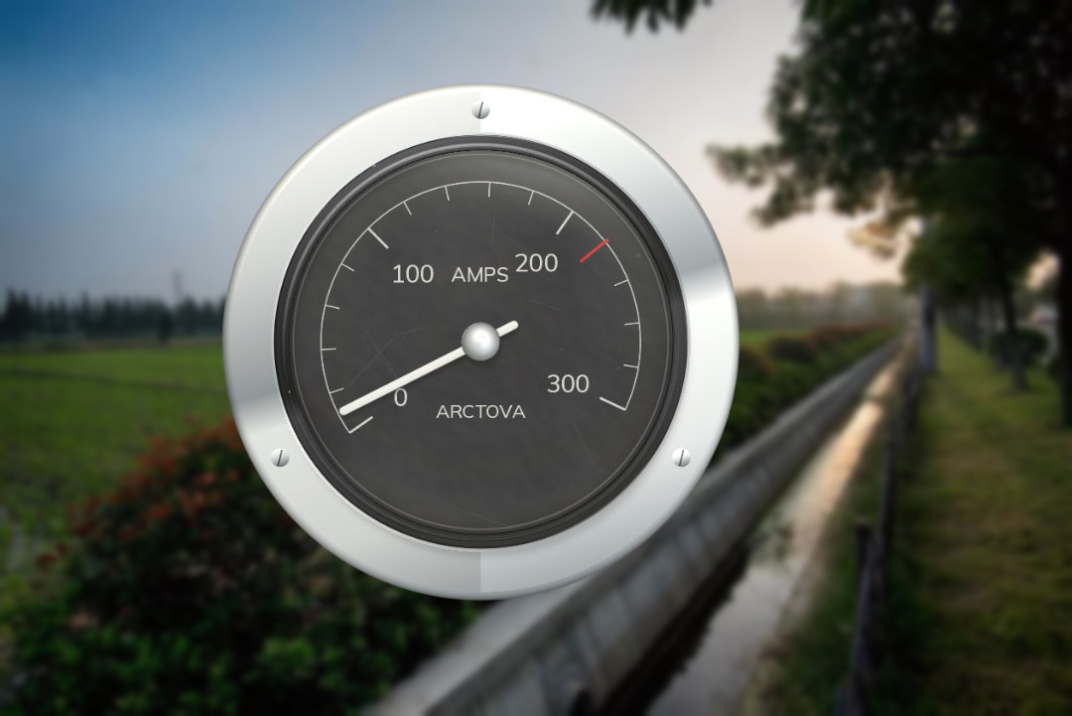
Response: 10A
